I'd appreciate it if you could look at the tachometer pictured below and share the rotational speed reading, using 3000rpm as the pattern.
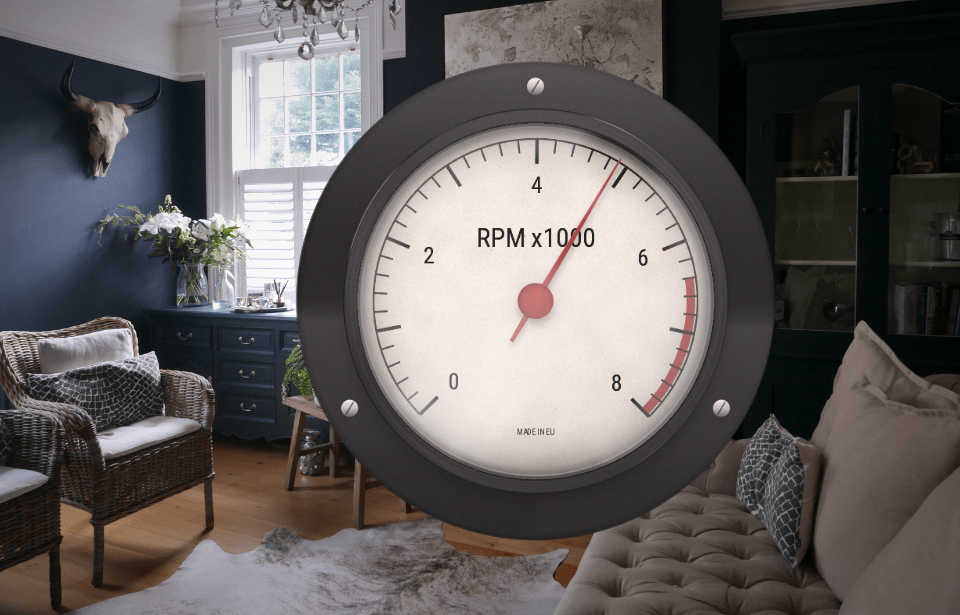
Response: 4900rpm
